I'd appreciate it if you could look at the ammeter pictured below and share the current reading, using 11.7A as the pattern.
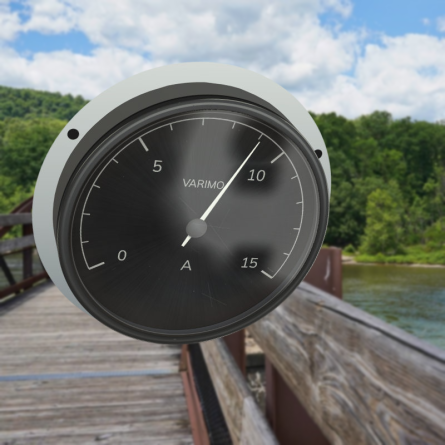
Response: 9A
